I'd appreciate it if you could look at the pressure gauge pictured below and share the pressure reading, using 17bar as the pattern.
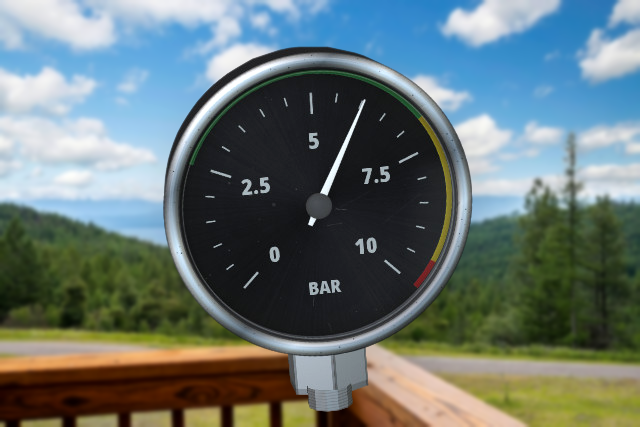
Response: 6bar
